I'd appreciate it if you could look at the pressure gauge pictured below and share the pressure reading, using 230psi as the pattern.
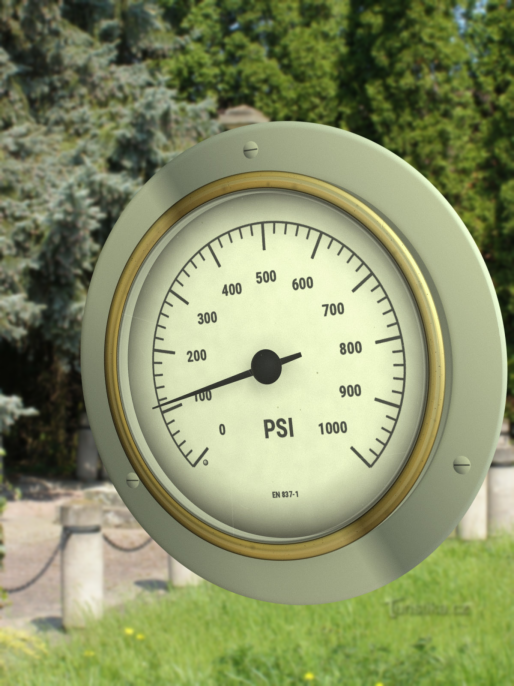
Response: 110psi
